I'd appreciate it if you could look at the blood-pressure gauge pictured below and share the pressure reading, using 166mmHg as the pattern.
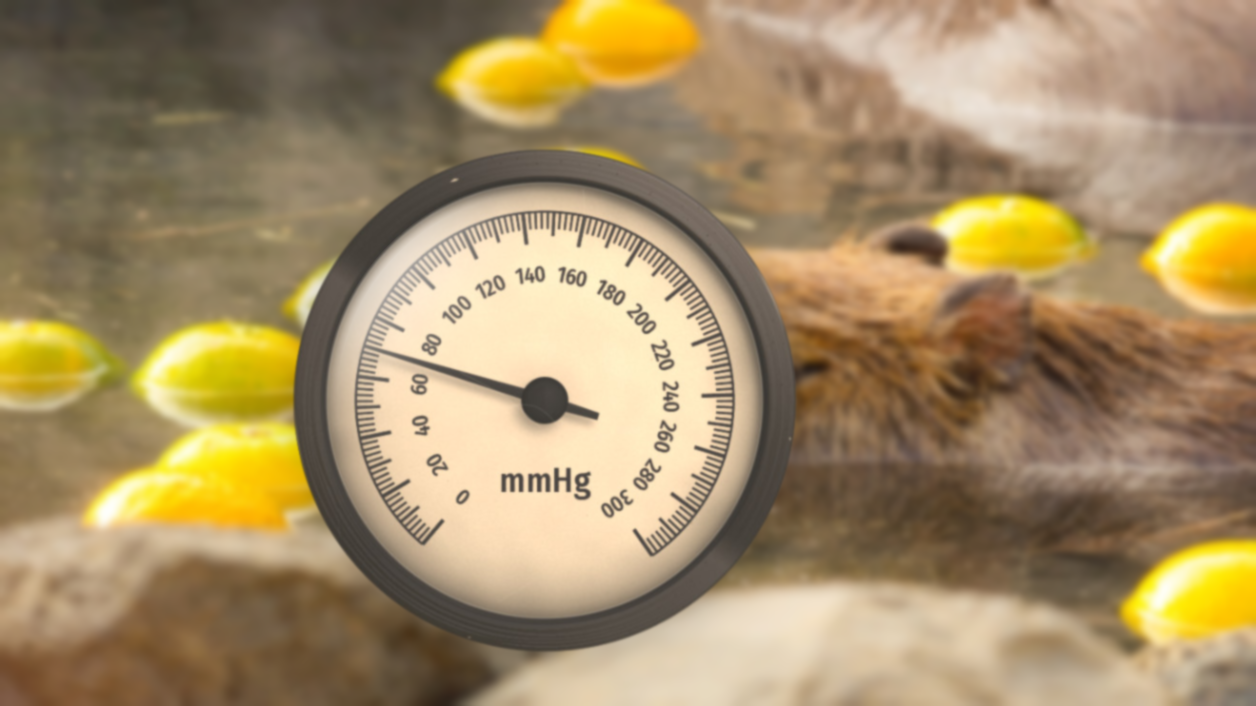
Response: 70mmHg
